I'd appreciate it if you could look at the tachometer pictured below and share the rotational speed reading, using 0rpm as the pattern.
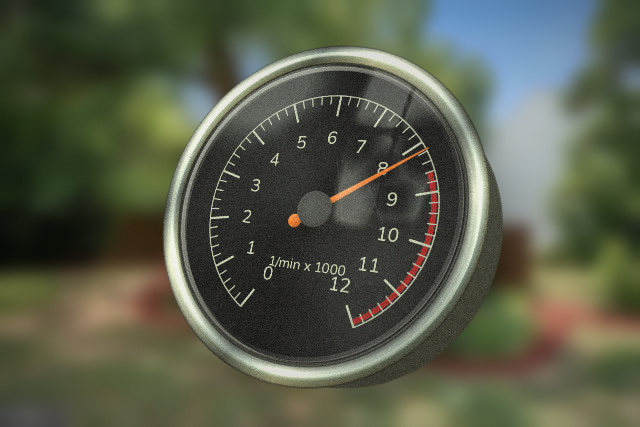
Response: 8200rpm
